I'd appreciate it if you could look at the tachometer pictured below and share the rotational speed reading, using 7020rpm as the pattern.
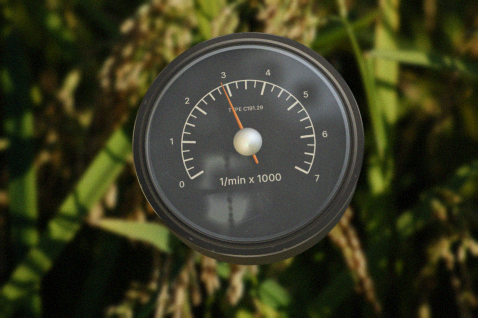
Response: 2875rpm
